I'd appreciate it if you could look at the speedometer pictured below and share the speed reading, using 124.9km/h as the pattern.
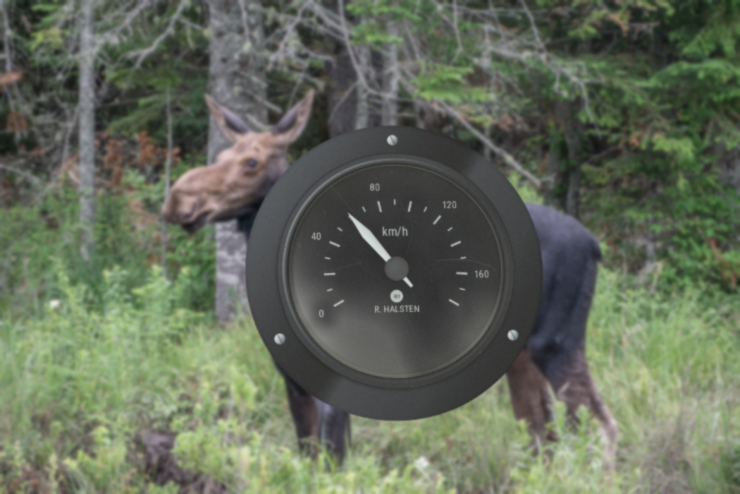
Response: 60km/h
